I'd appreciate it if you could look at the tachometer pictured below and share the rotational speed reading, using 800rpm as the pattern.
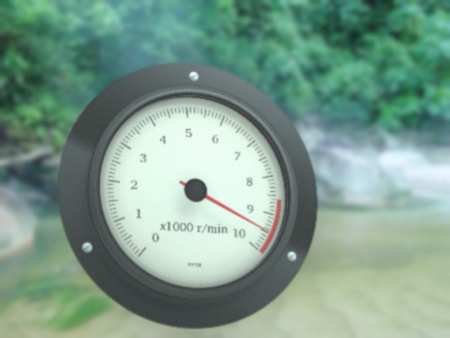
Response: 9500rpm
